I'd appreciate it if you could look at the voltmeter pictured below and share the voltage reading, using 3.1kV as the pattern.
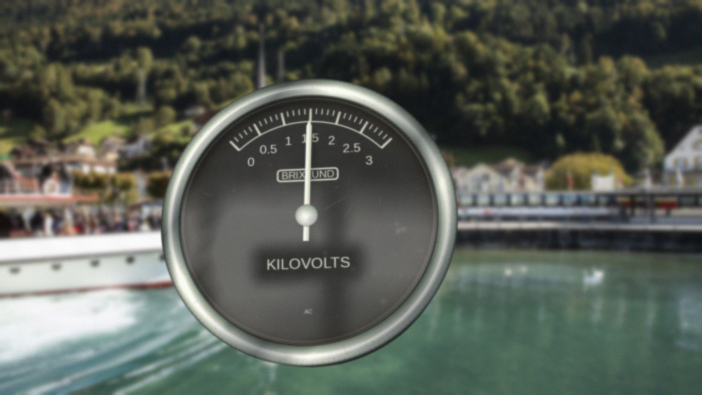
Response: 1.5kV
